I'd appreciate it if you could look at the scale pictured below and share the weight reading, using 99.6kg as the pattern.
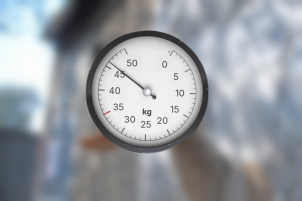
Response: 46kg
